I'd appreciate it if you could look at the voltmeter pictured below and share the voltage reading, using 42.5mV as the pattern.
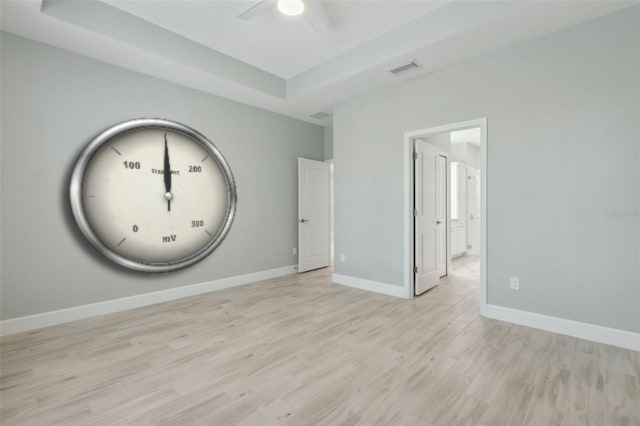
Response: 150mV
